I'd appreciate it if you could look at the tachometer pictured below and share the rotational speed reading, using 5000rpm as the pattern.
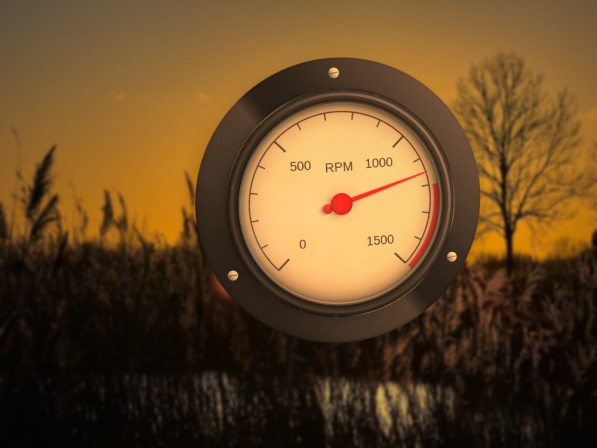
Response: 1150rpm
